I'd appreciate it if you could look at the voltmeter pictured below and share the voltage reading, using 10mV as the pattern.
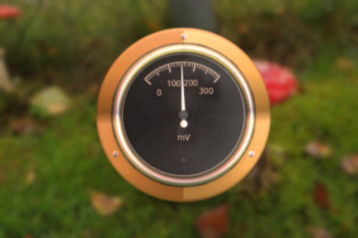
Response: 150mV
